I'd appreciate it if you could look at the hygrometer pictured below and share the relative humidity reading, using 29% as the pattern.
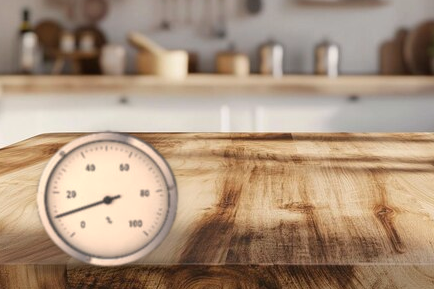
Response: 10%
